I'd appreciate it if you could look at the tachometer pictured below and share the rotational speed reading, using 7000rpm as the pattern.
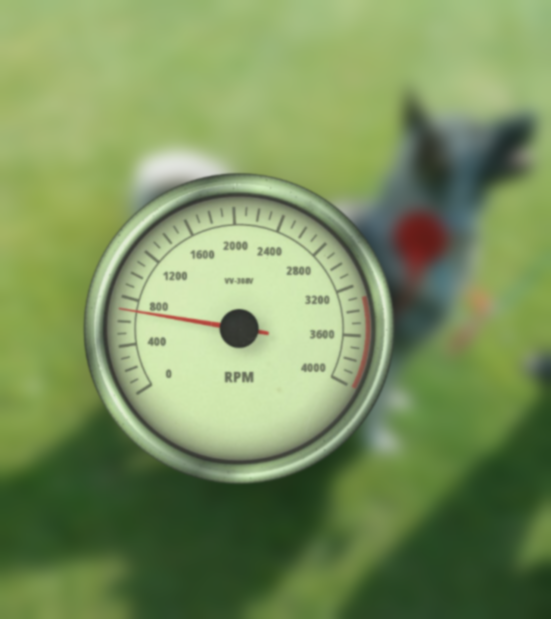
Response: 700rpm
